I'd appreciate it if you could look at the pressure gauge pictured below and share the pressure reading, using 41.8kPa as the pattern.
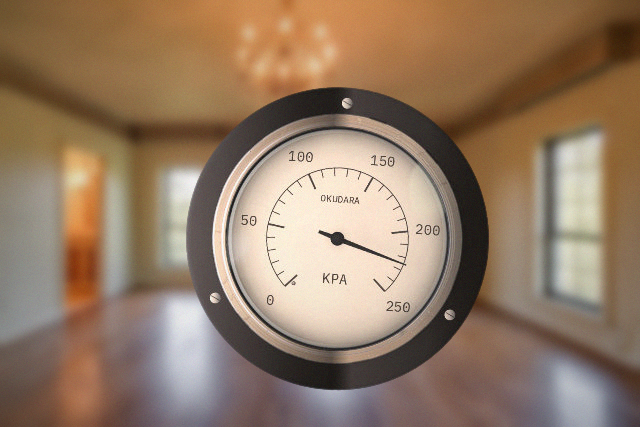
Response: 225kPa
